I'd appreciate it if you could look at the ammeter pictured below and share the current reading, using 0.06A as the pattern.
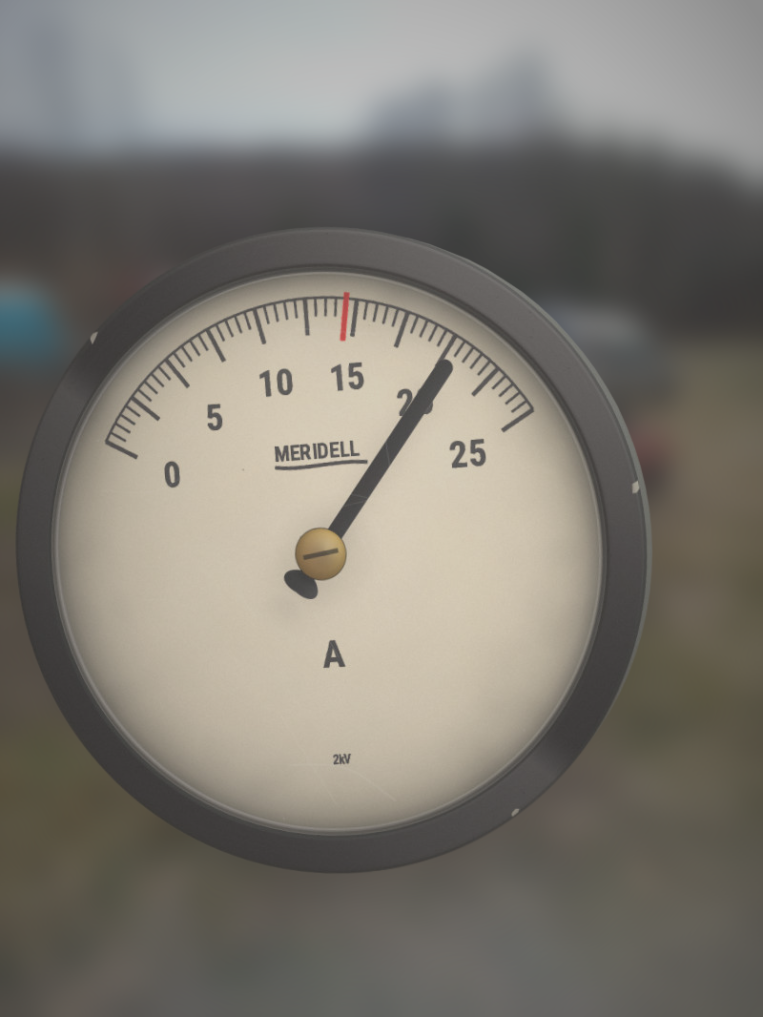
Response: 20.5A
